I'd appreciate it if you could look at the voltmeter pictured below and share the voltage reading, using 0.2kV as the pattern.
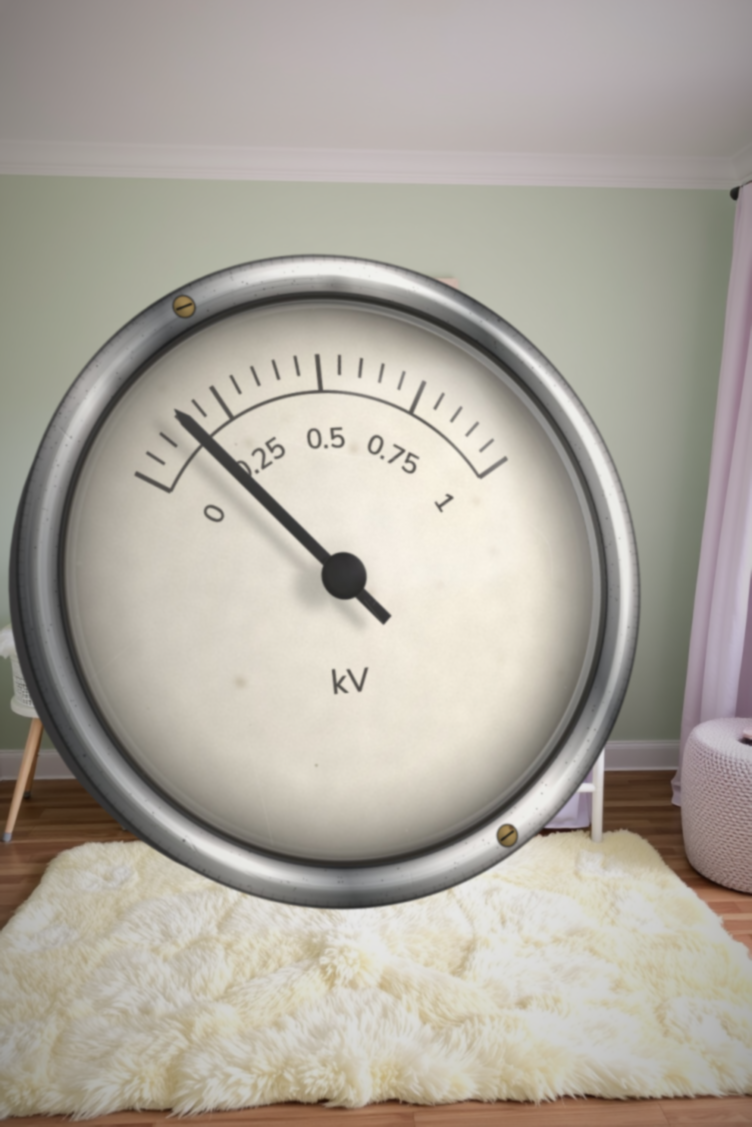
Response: 0.15kV
